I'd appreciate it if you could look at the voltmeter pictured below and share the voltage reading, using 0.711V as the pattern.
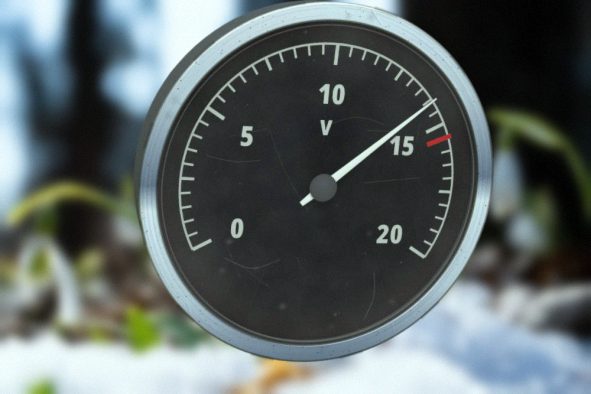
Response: 14V
